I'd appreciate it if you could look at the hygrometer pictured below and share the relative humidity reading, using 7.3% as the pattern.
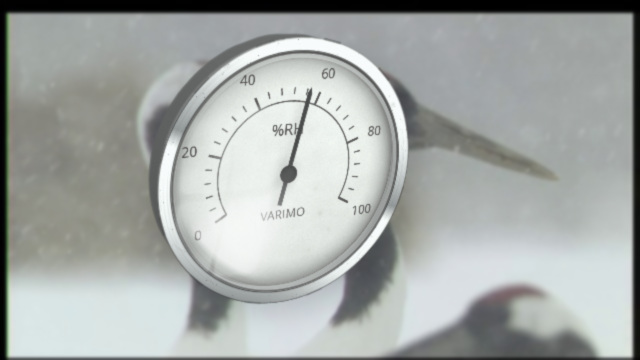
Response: 56%
